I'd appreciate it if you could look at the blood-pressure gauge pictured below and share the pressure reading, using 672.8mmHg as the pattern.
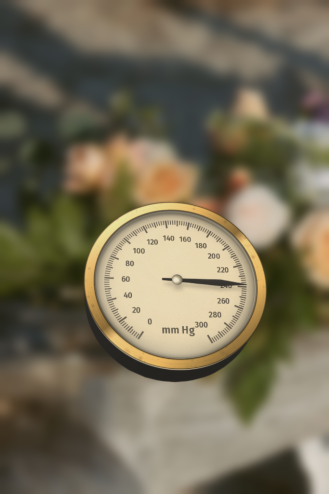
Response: 240mmHg
